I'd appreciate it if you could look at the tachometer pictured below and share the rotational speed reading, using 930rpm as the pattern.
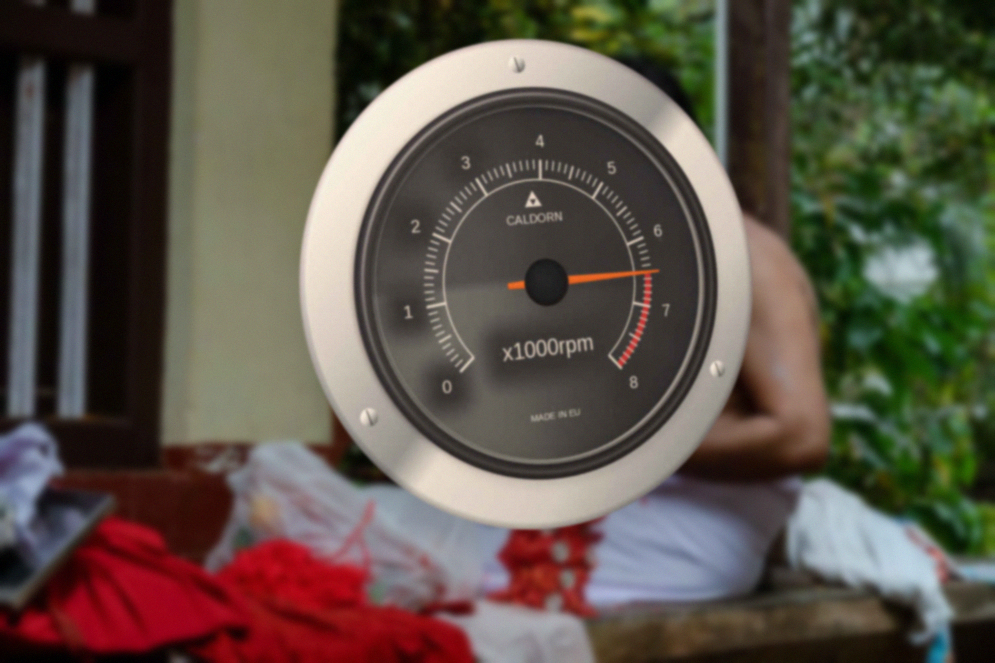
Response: 6500rpm
